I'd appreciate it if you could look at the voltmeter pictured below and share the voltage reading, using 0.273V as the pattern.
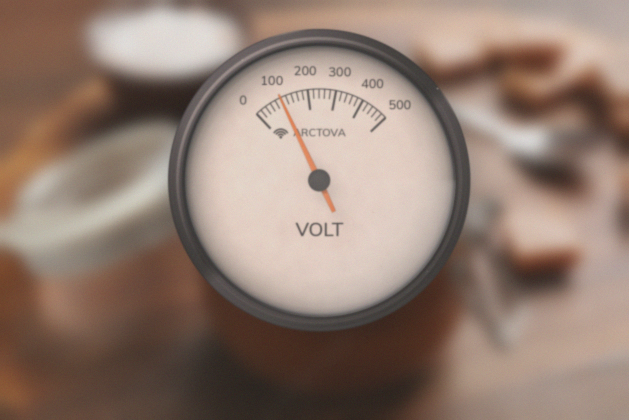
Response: 100V
